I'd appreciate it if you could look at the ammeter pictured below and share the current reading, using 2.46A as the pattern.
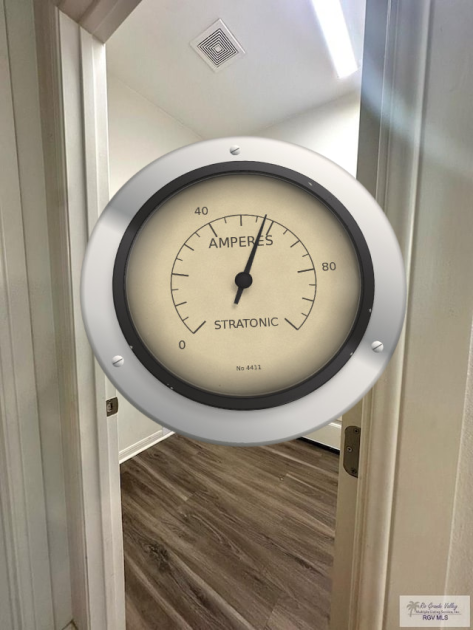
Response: 57.5A
